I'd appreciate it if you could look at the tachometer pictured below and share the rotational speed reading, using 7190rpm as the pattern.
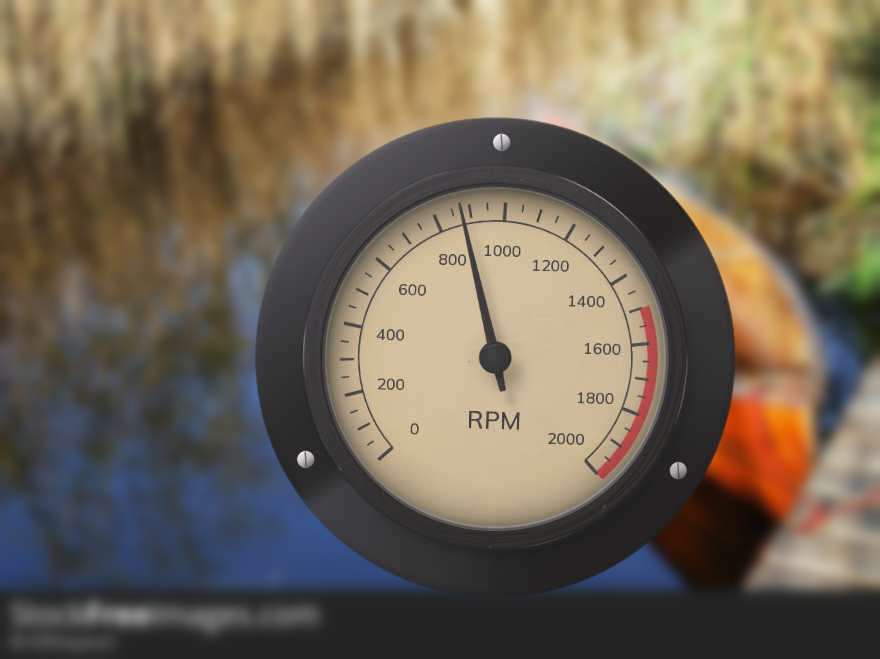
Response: 875rpm
